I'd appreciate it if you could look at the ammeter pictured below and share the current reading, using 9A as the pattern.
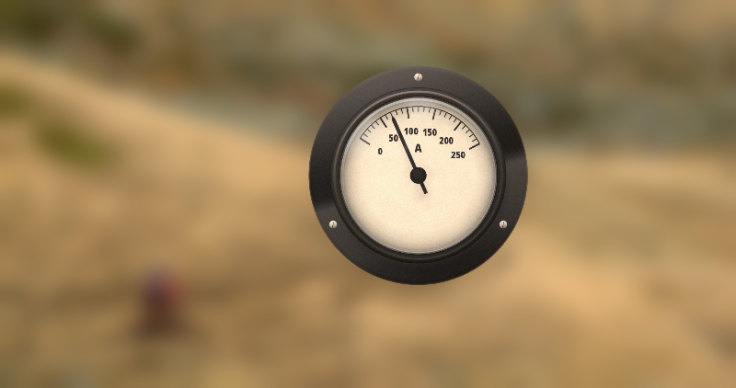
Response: 70A
